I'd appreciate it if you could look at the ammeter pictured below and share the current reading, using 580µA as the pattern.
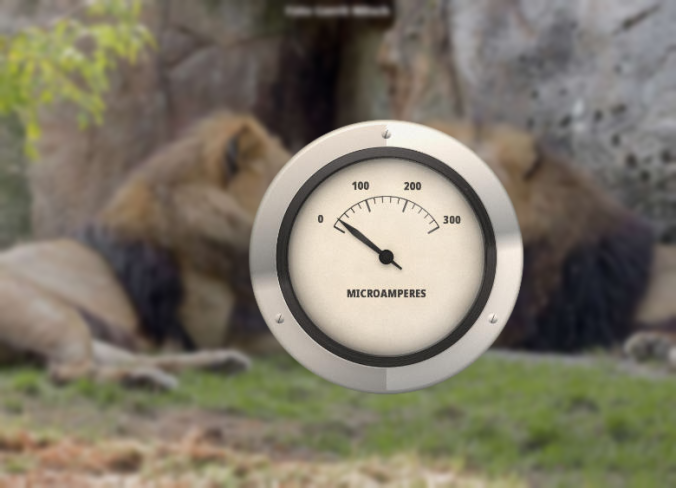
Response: 20µA
